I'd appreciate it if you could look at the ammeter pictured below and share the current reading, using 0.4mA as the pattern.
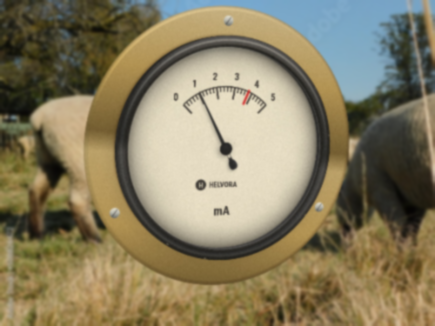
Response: 1mA
